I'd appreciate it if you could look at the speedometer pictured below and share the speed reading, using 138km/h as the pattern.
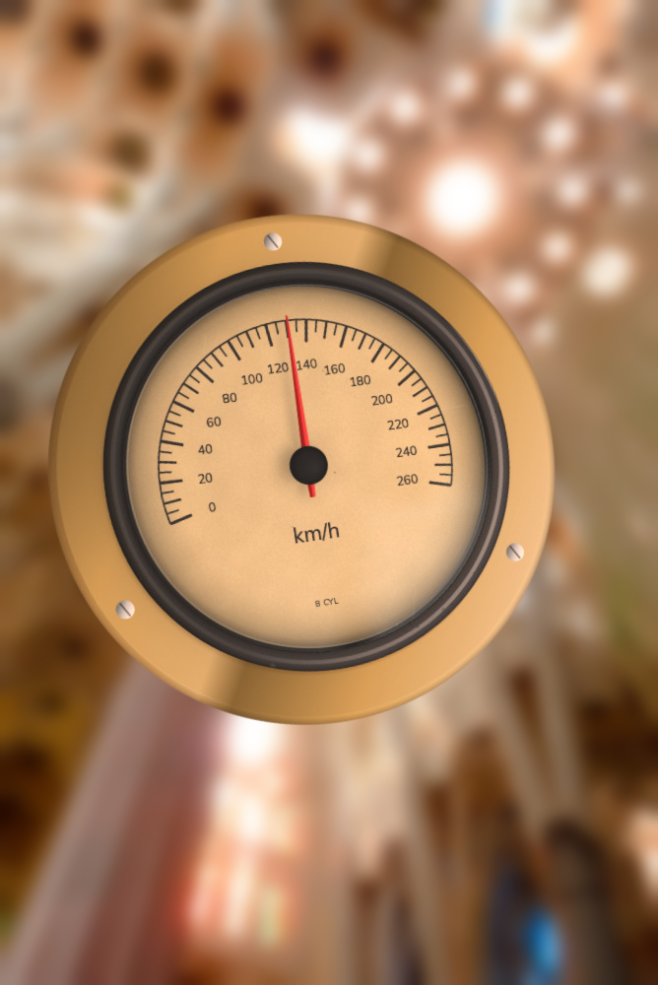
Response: 130km/h
